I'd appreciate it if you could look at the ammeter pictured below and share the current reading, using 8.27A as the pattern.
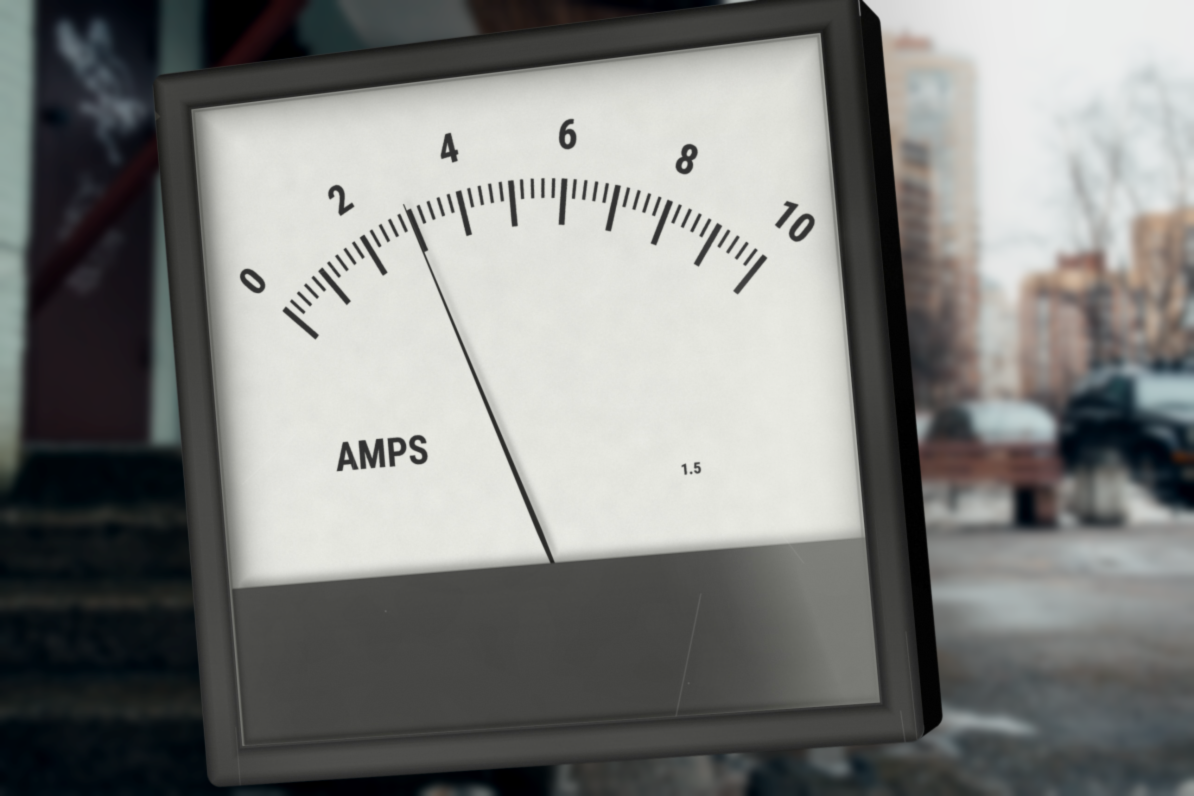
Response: 3A
